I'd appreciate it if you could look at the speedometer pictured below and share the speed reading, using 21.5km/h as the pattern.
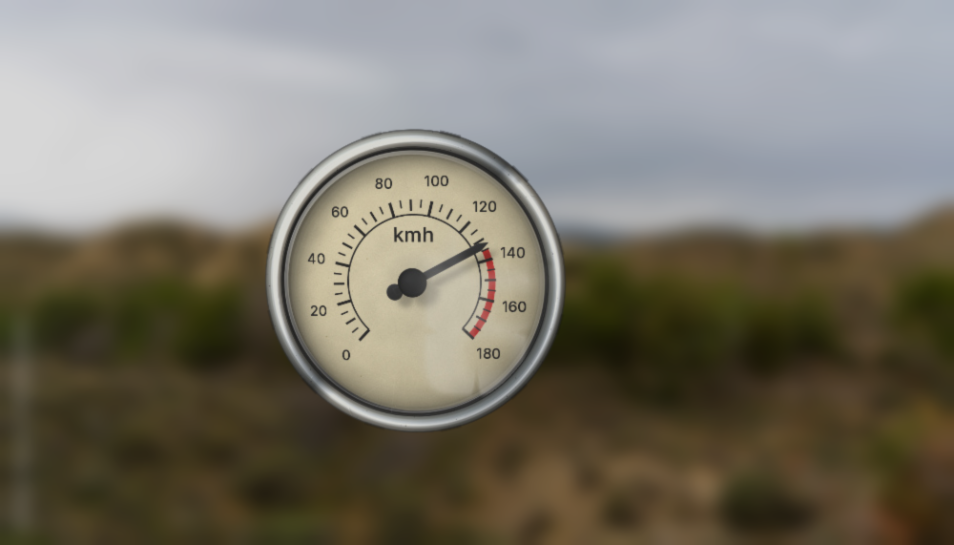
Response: 132.5km/h
